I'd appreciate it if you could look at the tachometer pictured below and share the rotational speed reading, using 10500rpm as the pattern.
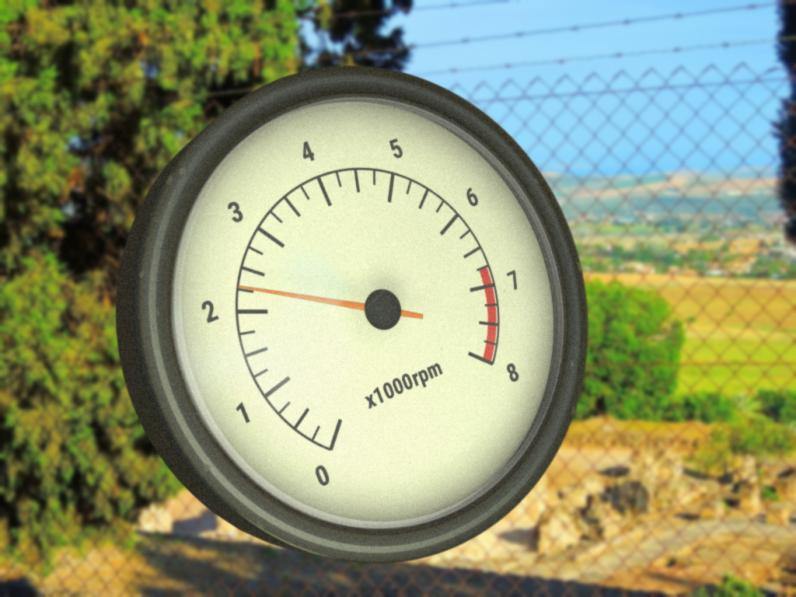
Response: 2250rpm
